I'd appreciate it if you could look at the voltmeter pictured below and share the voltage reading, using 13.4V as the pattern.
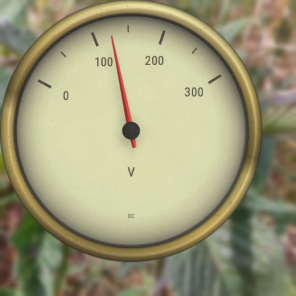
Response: 125V
